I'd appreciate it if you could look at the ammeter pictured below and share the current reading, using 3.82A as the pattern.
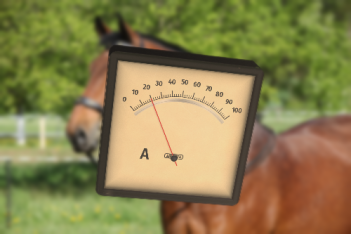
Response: 20A
